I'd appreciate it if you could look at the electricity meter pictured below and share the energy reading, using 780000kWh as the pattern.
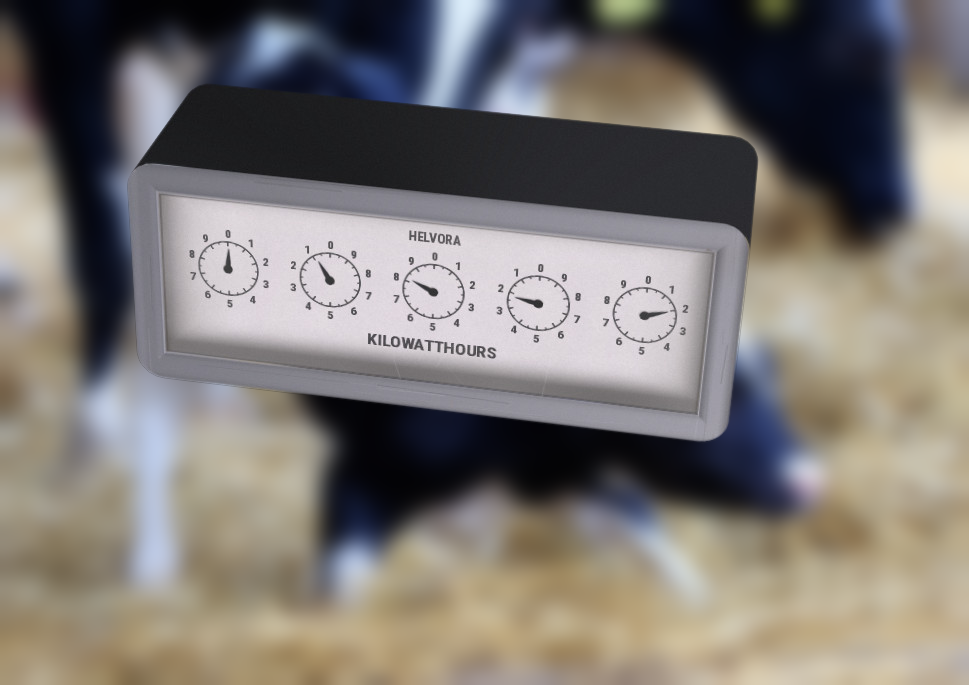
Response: 822kWh
